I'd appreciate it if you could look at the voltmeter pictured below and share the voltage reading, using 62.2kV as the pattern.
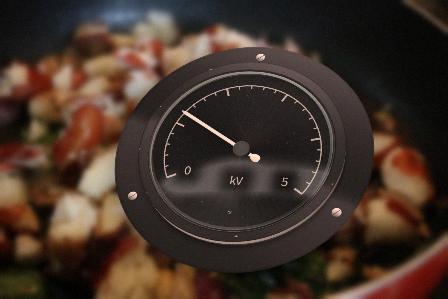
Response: 1.2kV
